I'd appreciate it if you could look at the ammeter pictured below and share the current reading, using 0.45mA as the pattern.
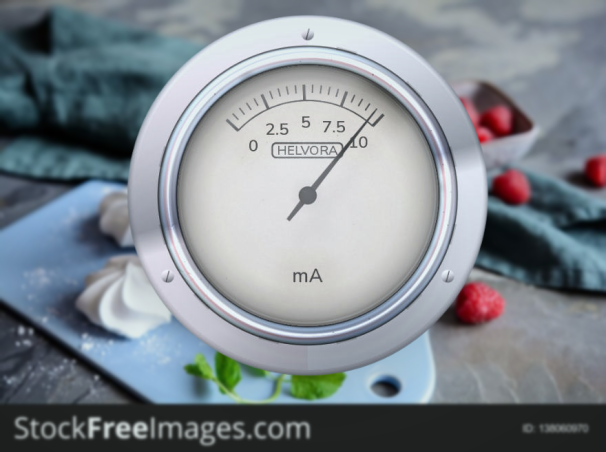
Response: 9.5mA
